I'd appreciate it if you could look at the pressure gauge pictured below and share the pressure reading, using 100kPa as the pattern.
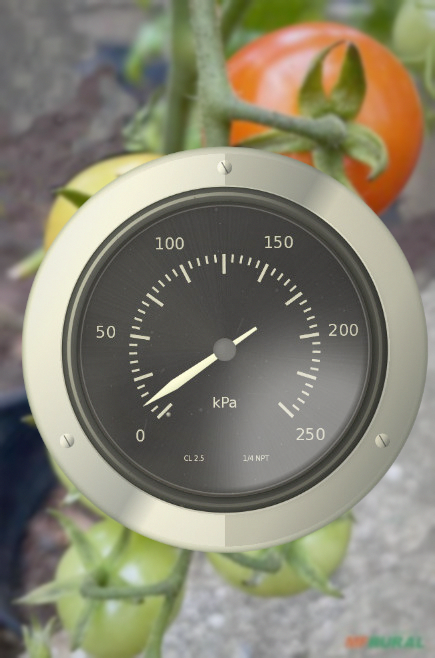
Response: 10kPa
